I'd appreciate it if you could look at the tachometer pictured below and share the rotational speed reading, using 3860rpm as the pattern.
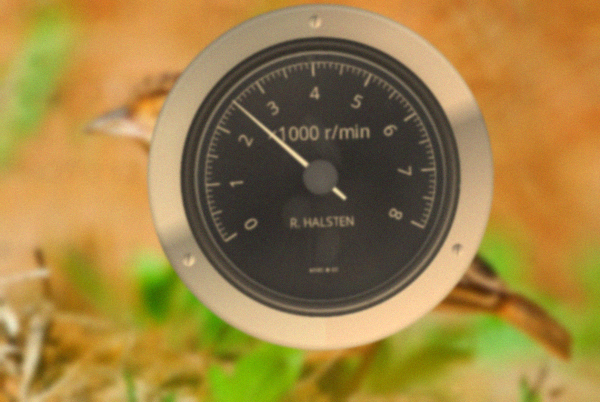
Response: 2500rpm
